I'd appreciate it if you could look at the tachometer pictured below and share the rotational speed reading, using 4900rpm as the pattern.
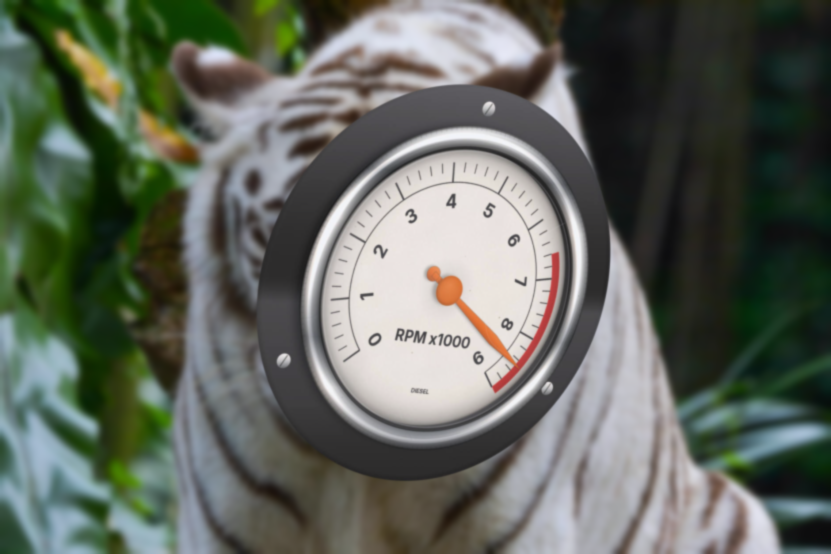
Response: 8500rpm
